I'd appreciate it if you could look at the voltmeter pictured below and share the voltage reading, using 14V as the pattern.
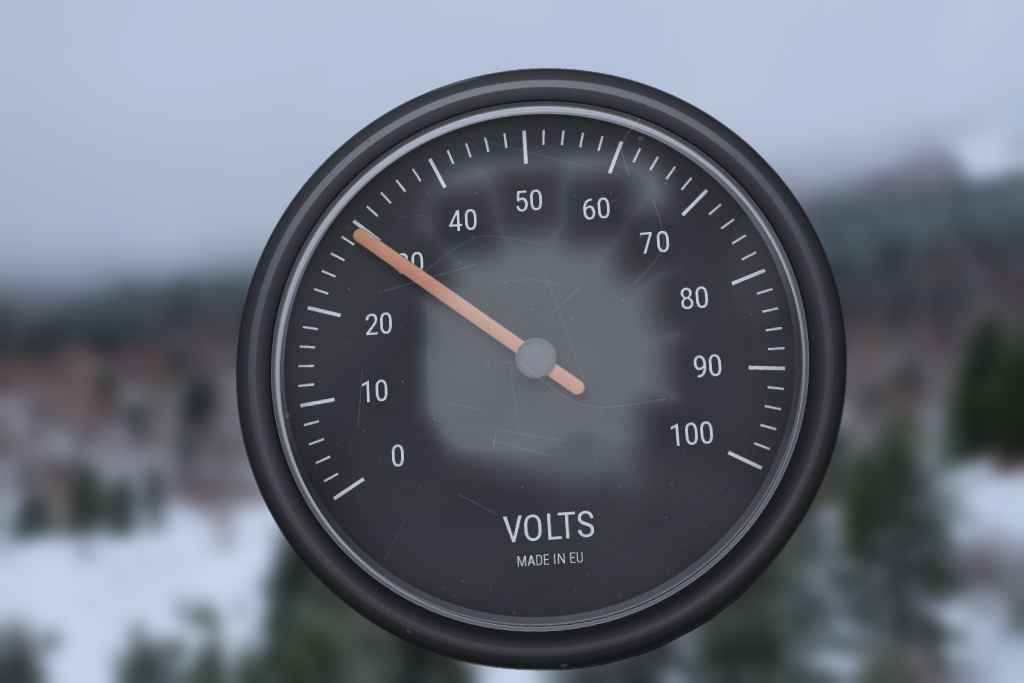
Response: 29V
